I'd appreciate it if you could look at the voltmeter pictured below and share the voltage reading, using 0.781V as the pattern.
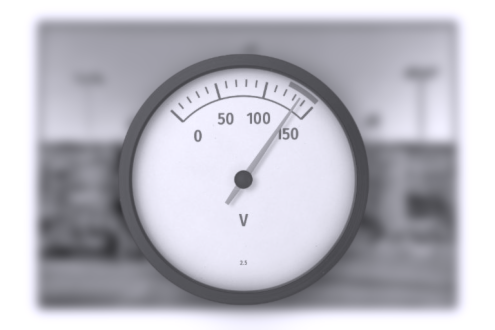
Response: 135V
